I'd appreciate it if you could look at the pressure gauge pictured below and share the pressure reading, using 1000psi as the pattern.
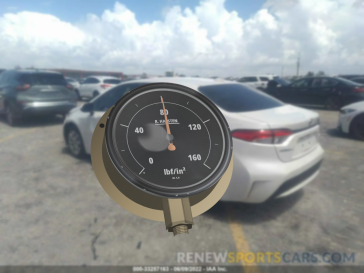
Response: 80psi
